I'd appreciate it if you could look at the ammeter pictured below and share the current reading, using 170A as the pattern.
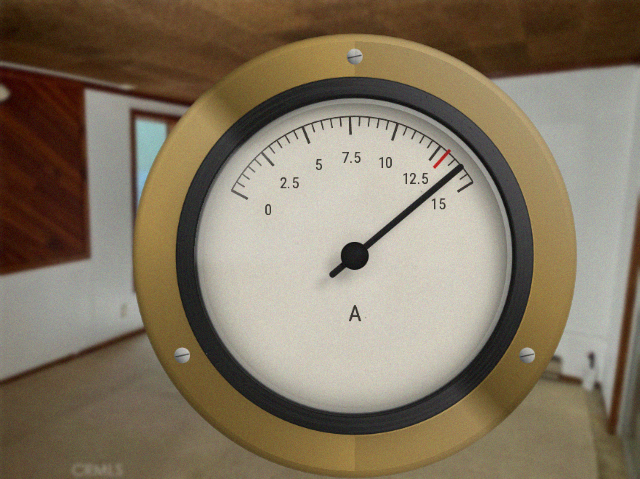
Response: 14A
